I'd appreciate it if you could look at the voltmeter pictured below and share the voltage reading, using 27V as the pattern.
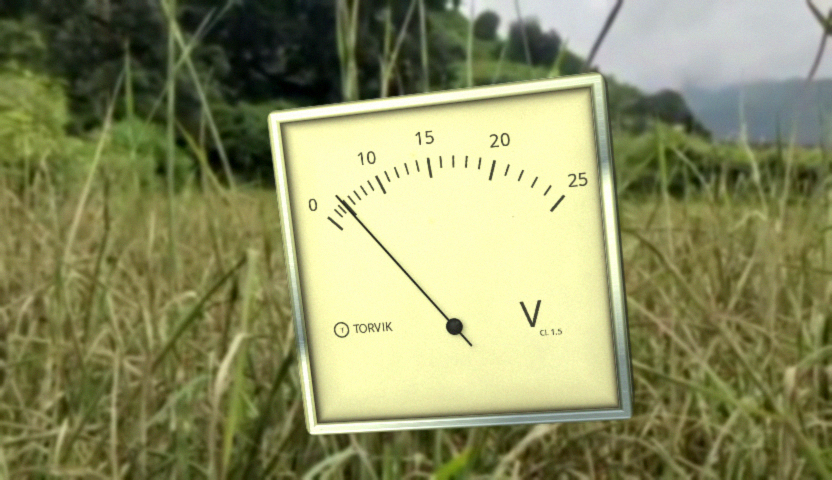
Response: 5V
